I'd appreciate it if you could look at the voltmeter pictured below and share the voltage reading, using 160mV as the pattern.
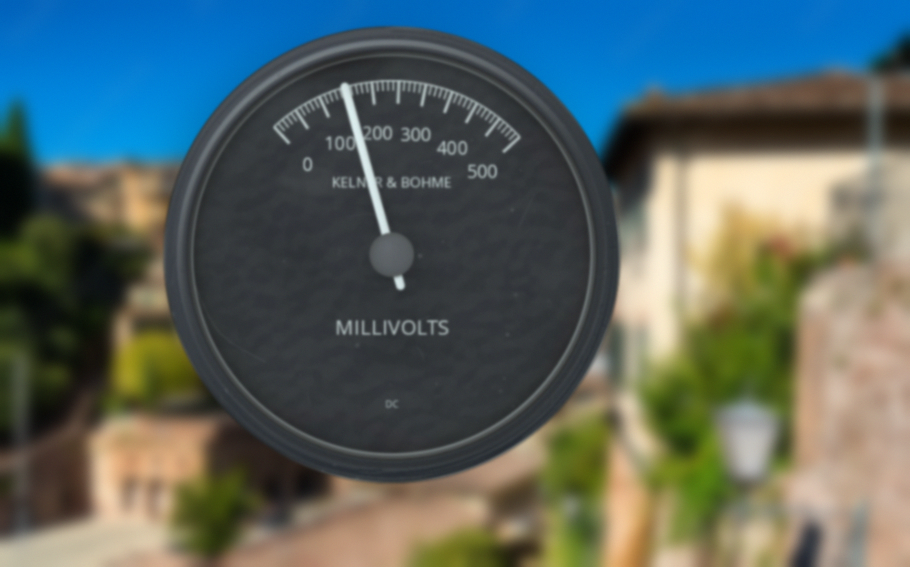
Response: 150mV
